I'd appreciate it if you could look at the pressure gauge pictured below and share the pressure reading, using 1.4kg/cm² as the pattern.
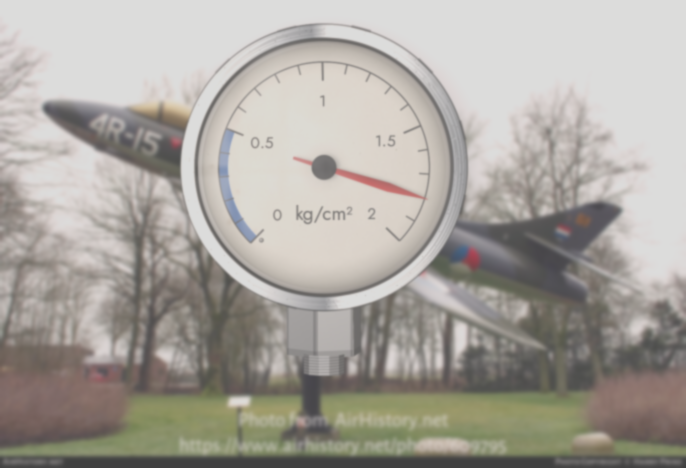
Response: 1.8kg/cm²
